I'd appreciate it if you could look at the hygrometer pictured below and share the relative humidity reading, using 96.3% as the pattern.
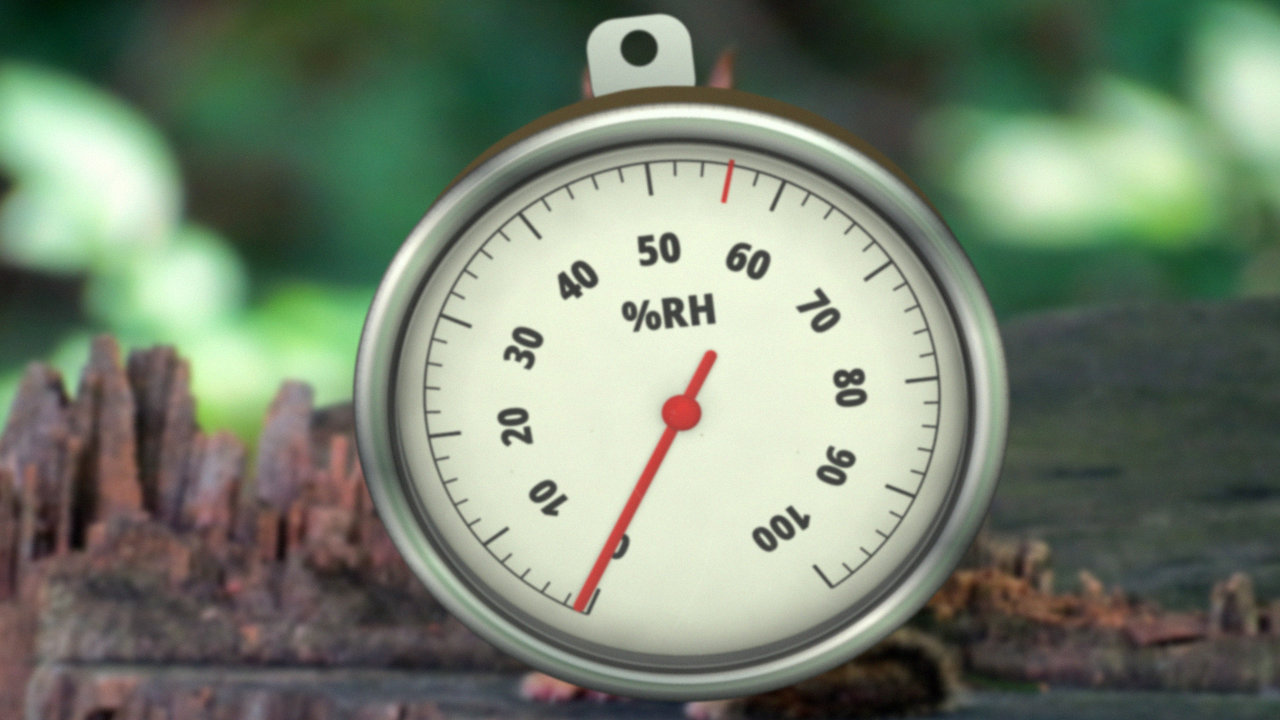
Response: 1%
